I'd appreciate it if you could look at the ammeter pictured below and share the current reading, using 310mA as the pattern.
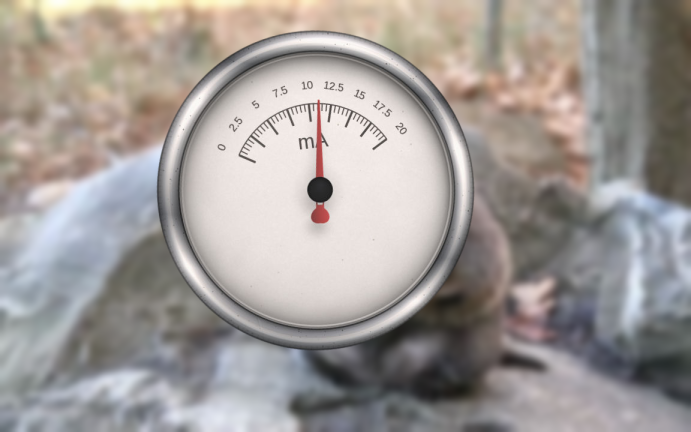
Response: 11mA
